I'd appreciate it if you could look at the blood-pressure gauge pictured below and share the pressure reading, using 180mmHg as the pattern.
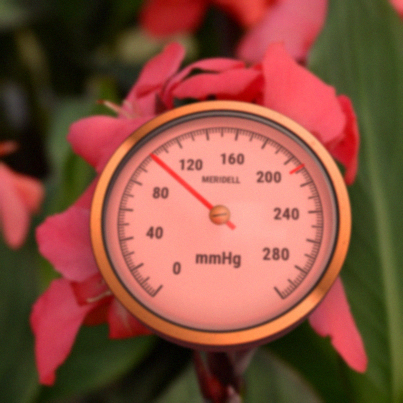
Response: 100mmHg
